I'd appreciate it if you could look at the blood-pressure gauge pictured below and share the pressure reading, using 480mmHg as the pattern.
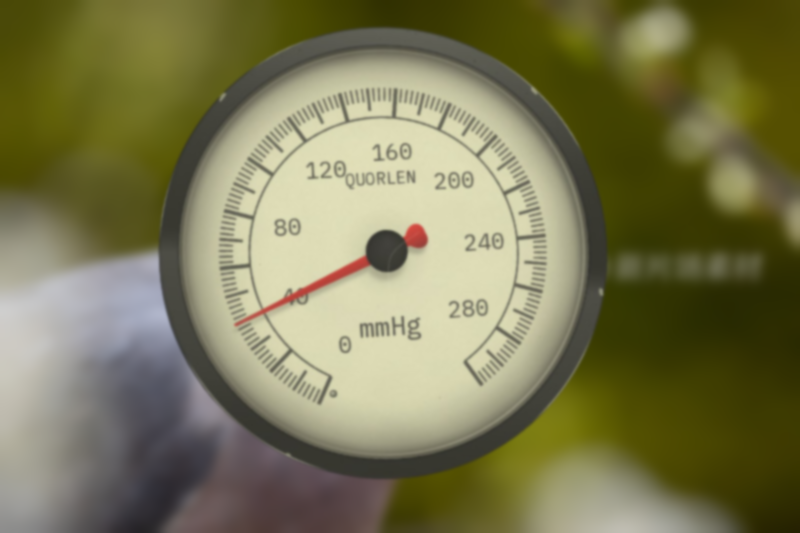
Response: 40mmHg
